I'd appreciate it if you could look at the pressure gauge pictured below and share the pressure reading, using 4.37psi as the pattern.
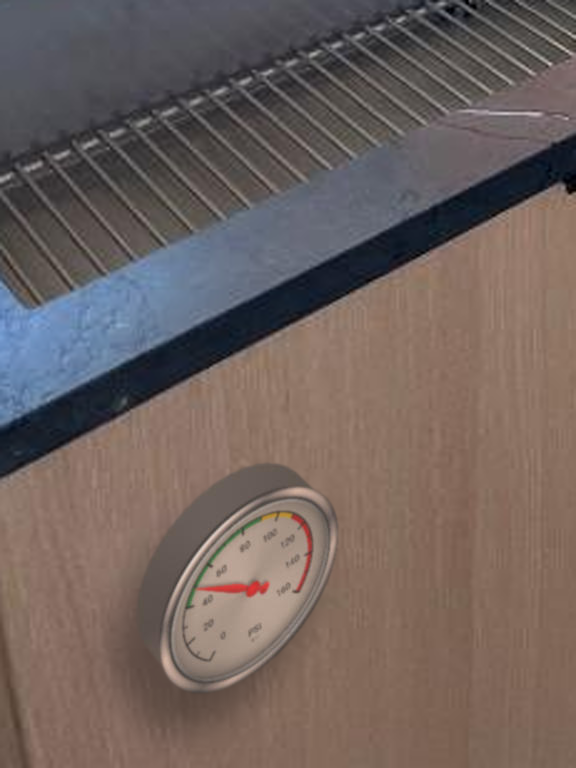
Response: 50psi
